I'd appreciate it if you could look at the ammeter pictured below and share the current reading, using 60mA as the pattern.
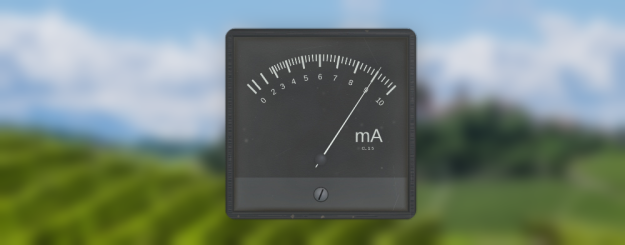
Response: 9mA
